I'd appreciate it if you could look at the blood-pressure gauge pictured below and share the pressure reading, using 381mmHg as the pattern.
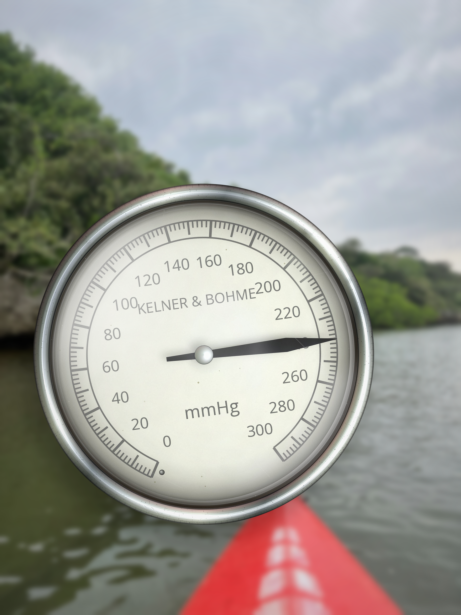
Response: 240mmHg
